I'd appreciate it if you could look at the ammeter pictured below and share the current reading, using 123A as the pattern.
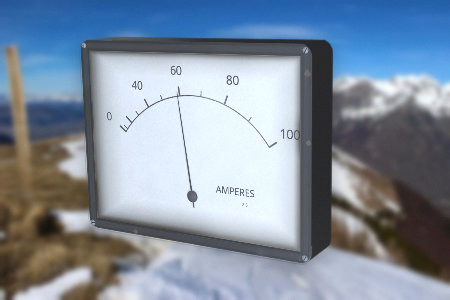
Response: 60A
